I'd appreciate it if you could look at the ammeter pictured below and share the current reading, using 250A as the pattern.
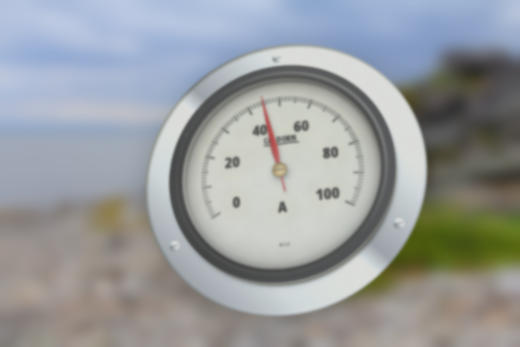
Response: 45A
